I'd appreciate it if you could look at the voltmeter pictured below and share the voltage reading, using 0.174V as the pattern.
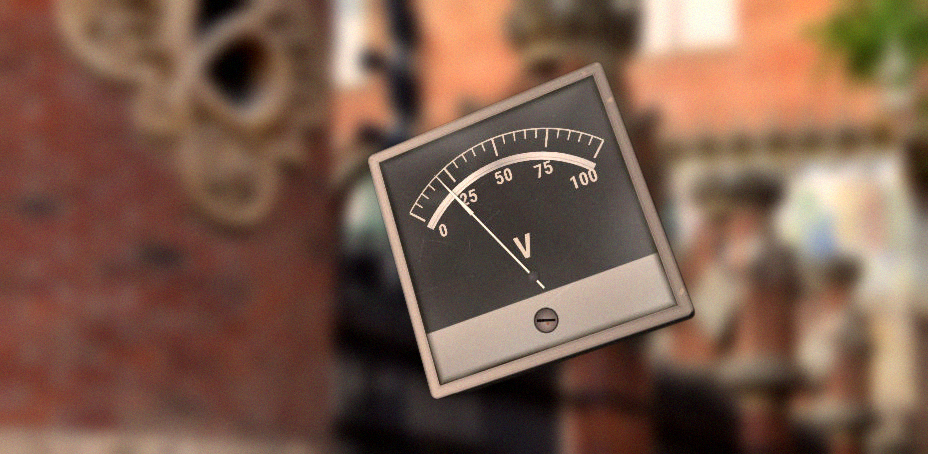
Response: 20V
